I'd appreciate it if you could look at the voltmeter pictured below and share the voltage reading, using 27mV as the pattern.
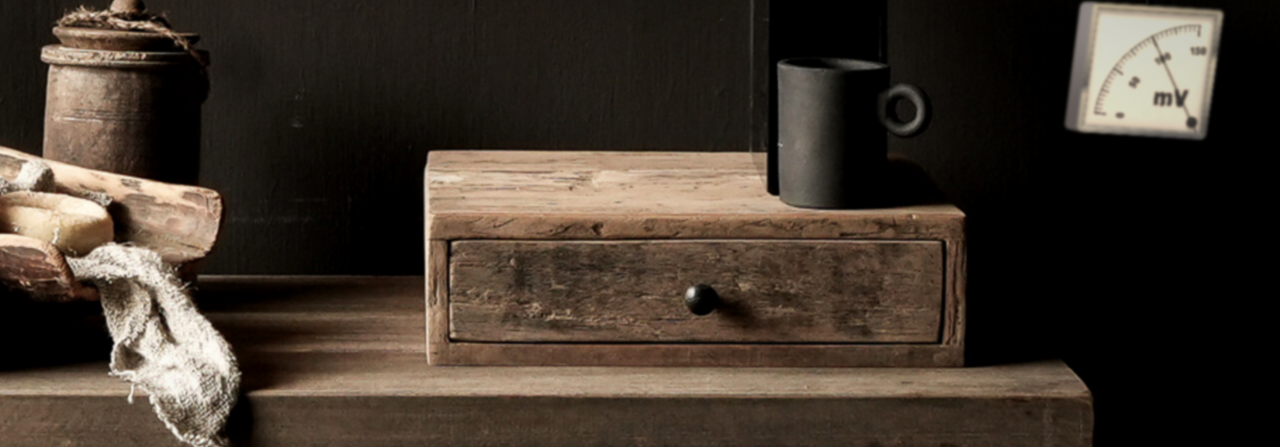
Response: 100mV
